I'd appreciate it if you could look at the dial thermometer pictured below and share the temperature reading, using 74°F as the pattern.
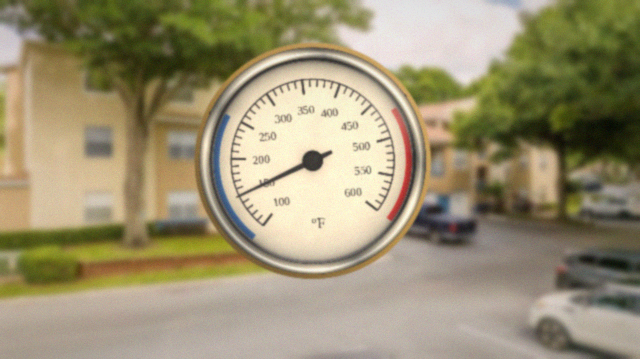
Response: 150°F
